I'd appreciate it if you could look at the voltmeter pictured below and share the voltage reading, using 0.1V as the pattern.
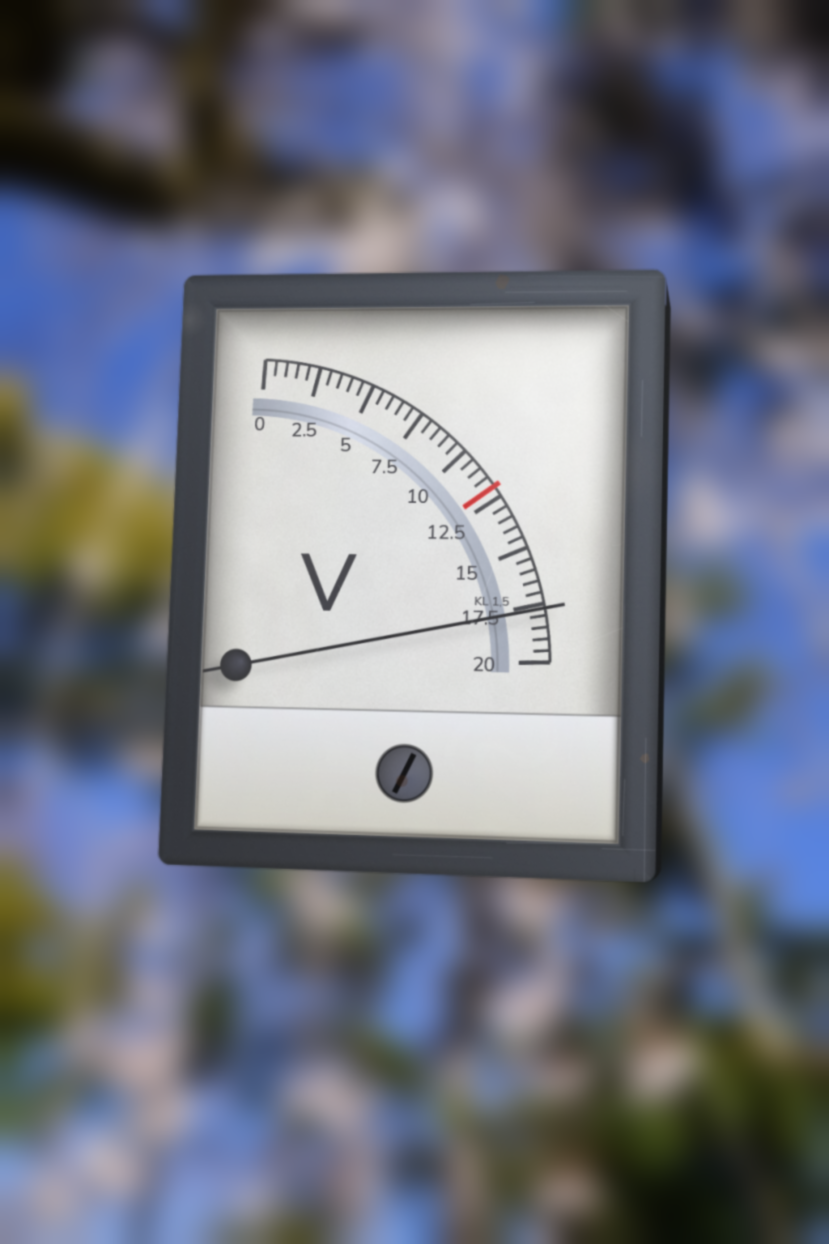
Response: 17.75V
